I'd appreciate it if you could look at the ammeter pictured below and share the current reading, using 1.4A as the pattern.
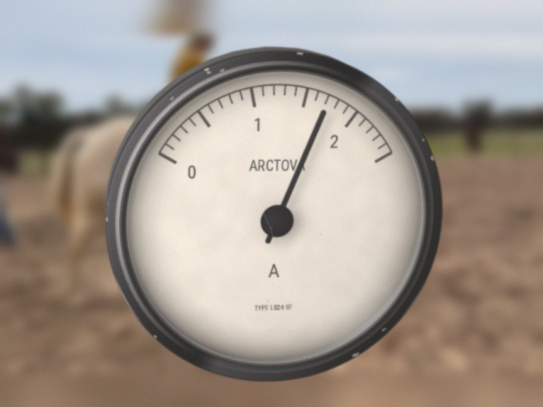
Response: 1.7A
